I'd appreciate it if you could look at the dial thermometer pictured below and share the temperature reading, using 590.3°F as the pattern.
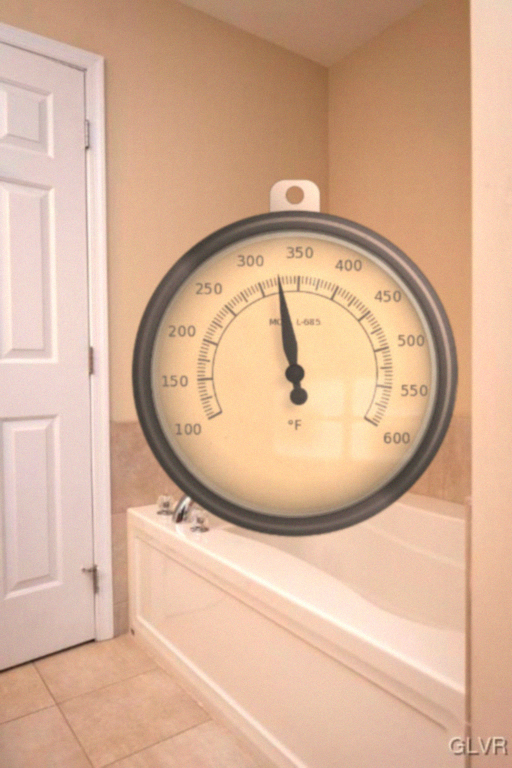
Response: 325°F
